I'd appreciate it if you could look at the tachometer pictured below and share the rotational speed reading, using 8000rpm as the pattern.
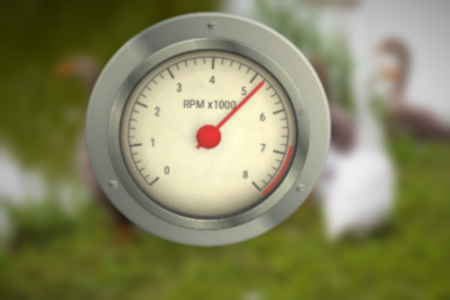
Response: 5200rpm
